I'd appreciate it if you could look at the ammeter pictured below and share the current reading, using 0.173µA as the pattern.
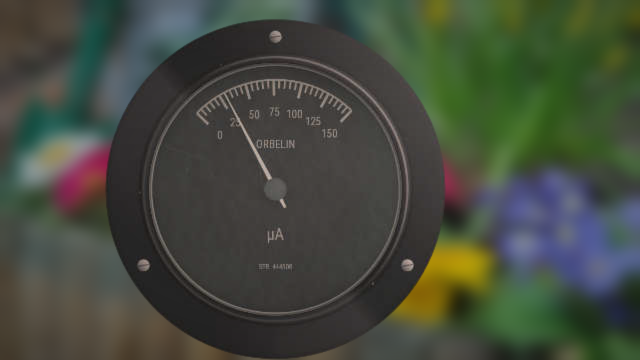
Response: 30µA
